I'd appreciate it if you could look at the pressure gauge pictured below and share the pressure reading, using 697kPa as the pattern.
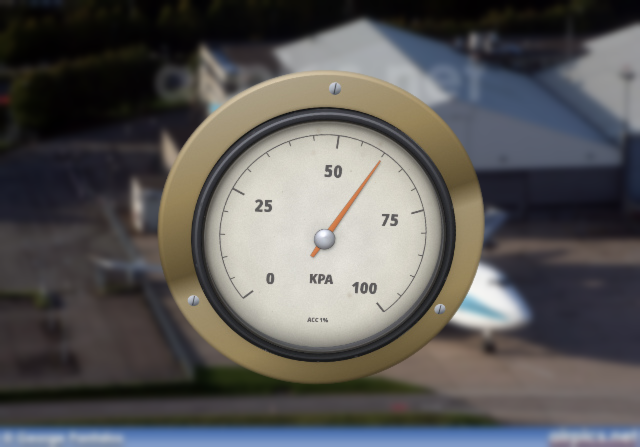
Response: 60kPa
